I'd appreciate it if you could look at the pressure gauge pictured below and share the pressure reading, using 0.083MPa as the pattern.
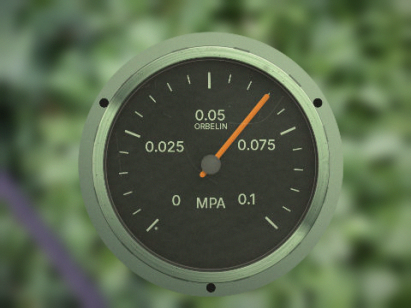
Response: 0.065MPa
